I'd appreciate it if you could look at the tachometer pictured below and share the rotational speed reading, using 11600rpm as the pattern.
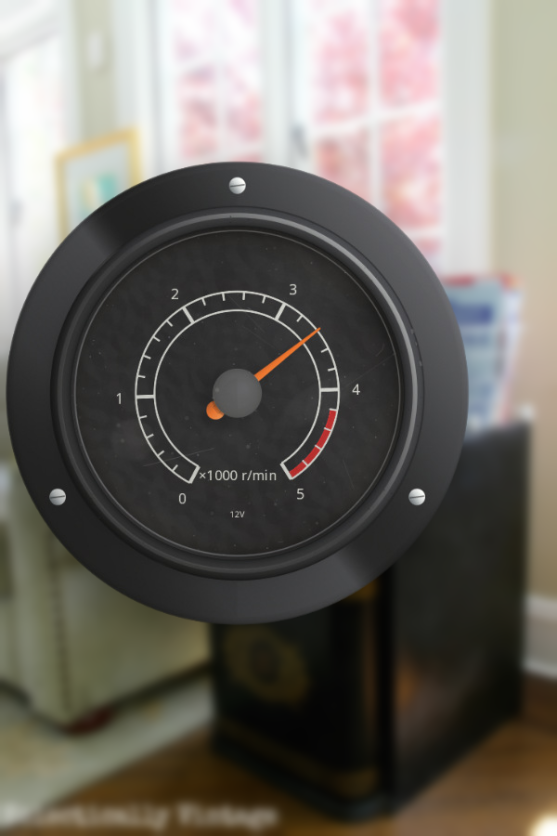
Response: 3400rpm
